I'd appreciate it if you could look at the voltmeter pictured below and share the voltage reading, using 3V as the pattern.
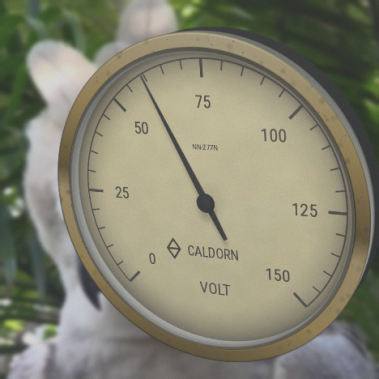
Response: 60V
